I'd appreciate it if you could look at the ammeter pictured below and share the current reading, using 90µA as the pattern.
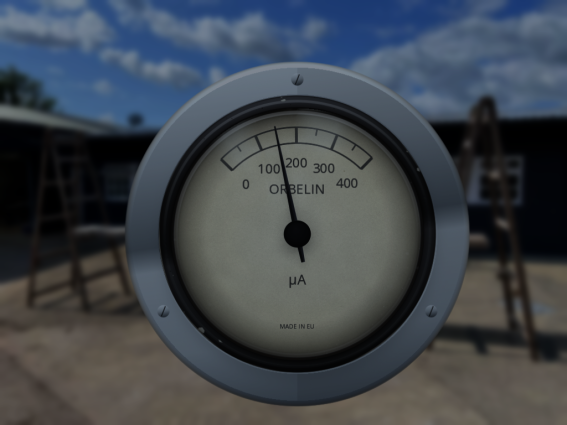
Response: 150µA
